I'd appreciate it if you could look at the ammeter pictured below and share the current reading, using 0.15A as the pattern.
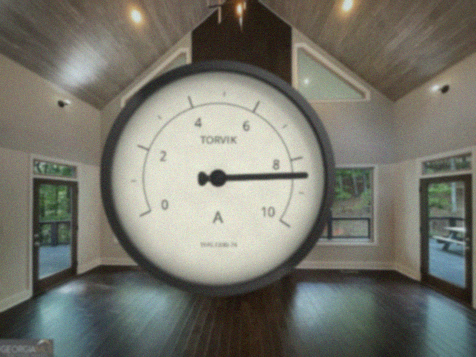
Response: 8.5A
